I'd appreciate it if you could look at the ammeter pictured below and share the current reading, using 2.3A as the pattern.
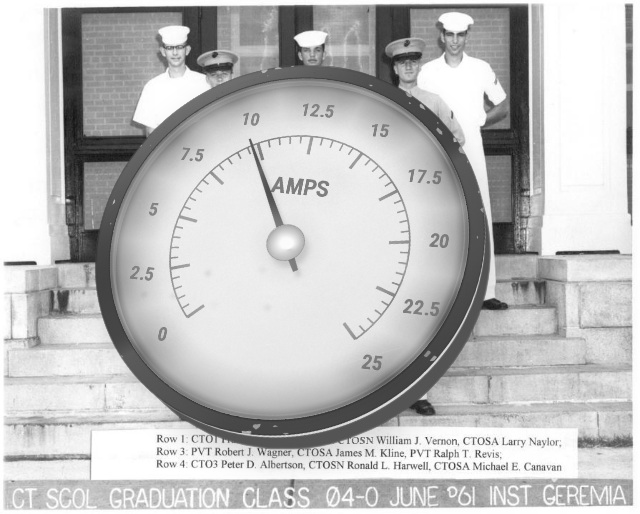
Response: 9.75A
